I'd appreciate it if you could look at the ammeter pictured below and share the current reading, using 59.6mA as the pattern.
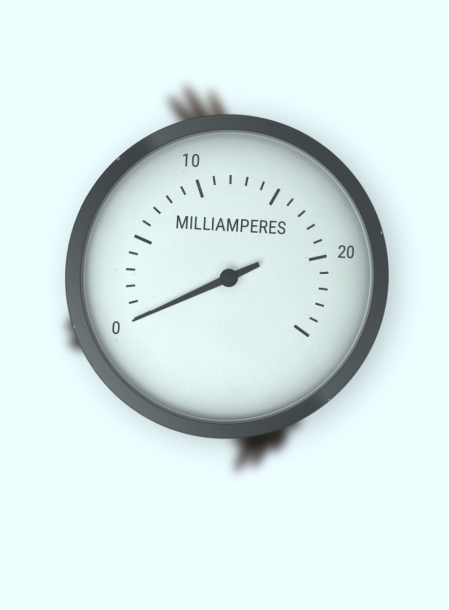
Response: 0mA
